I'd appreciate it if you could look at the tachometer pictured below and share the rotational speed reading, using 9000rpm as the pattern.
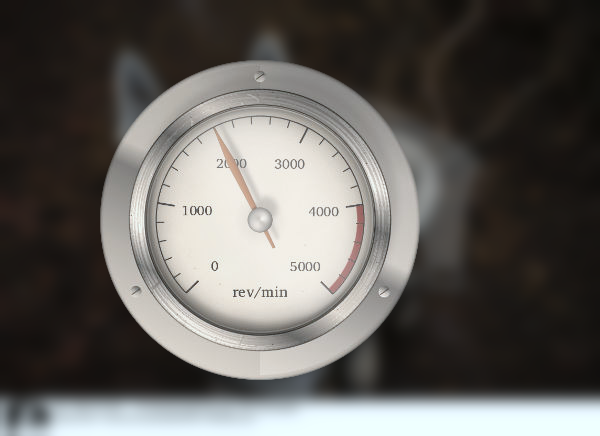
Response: 2000rpm
